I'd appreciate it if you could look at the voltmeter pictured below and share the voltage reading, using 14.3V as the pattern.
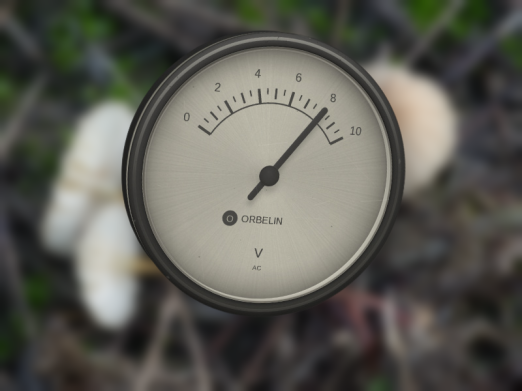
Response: 8V
